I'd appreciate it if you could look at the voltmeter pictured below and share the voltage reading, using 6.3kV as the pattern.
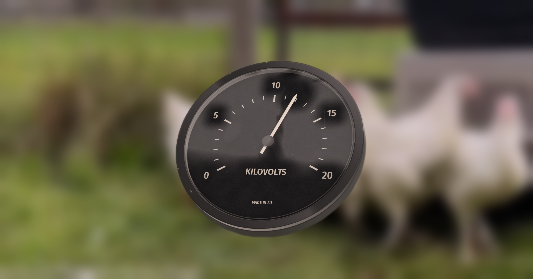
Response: 12kV
